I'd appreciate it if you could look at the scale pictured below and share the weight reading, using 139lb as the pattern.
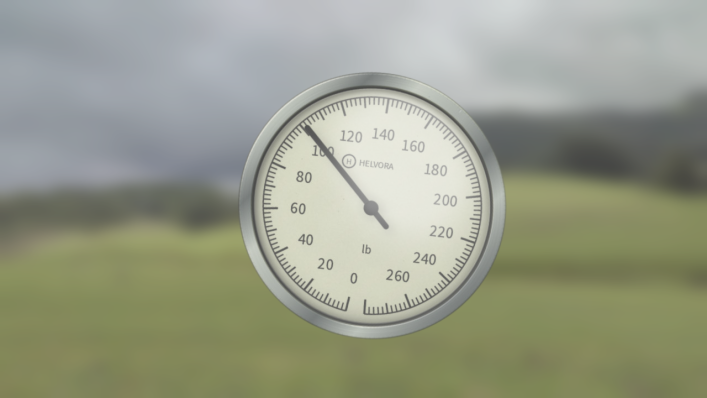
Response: 102lb
